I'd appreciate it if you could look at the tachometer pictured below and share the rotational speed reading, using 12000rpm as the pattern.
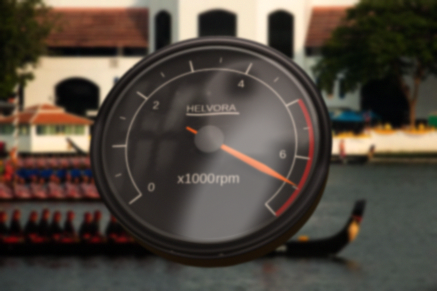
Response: 6500rpm
